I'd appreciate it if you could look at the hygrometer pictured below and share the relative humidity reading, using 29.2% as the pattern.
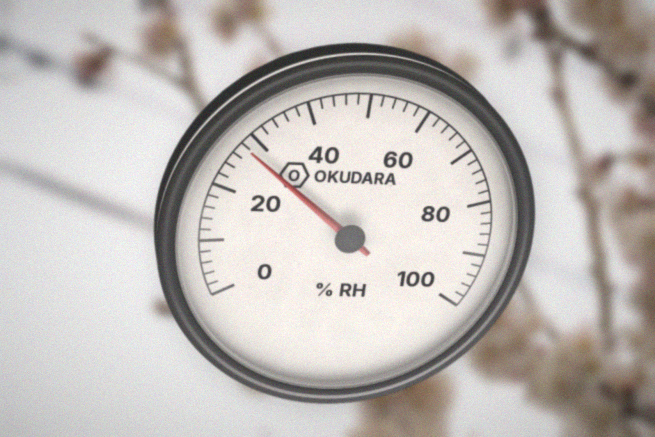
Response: 28%
